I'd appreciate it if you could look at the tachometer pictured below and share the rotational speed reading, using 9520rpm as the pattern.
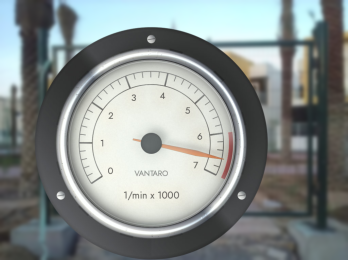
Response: 6600rpm
